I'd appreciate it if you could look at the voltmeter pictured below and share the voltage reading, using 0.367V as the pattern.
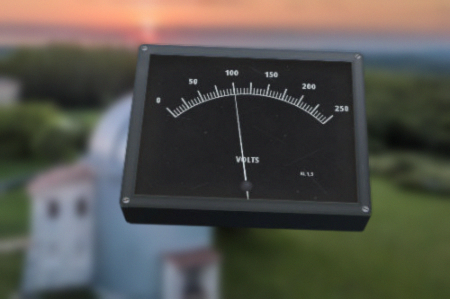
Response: 100V
